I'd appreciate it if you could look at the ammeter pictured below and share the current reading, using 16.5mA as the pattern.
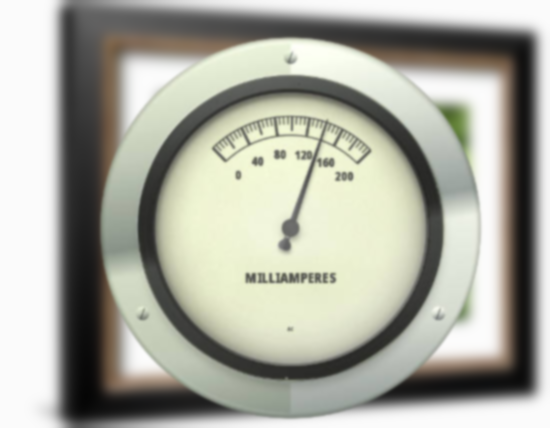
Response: 140mA
